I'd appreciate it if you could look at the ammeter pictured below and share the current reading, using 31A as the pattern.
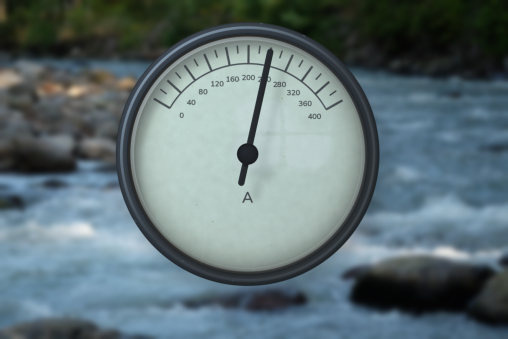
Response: 240A
